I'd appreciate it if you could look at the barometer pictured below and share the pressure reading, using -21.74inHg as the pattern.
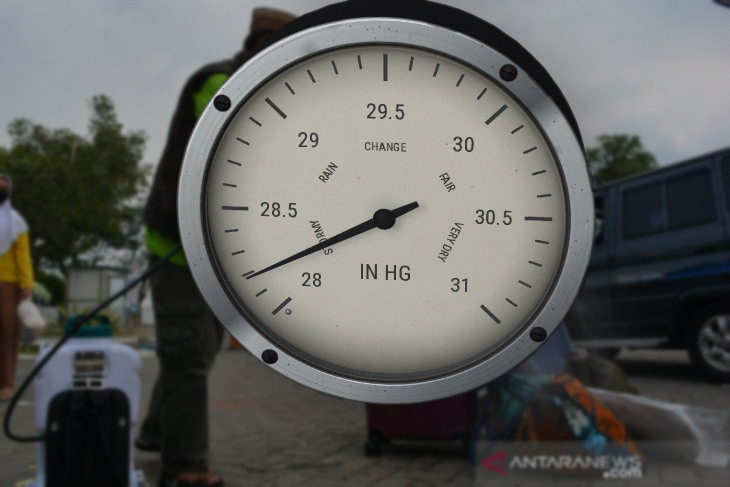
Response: 28.2inHg
